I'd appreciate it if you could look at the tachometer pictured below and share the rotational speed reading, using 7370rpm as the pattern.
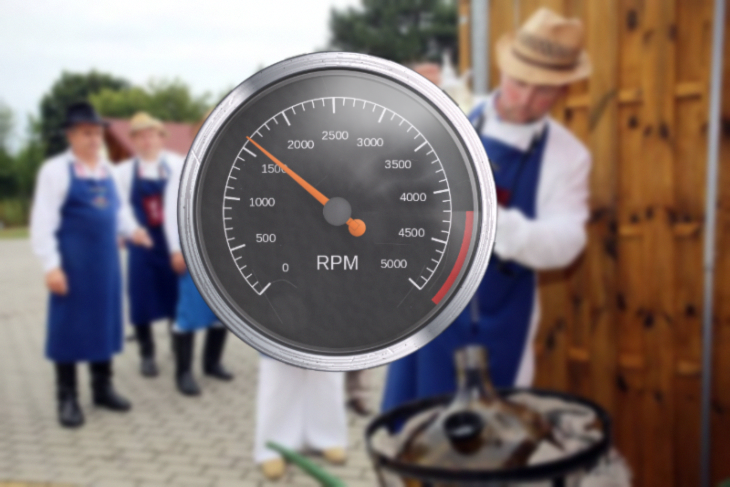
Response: 1600rpm
